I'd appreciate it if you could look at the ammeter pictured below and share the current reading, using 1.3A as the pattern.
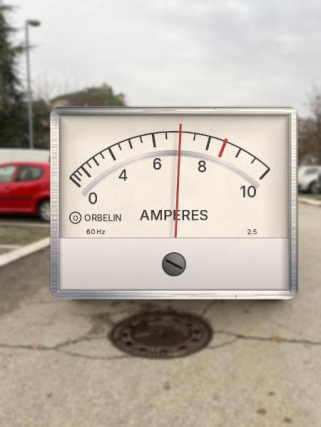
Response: 7A
